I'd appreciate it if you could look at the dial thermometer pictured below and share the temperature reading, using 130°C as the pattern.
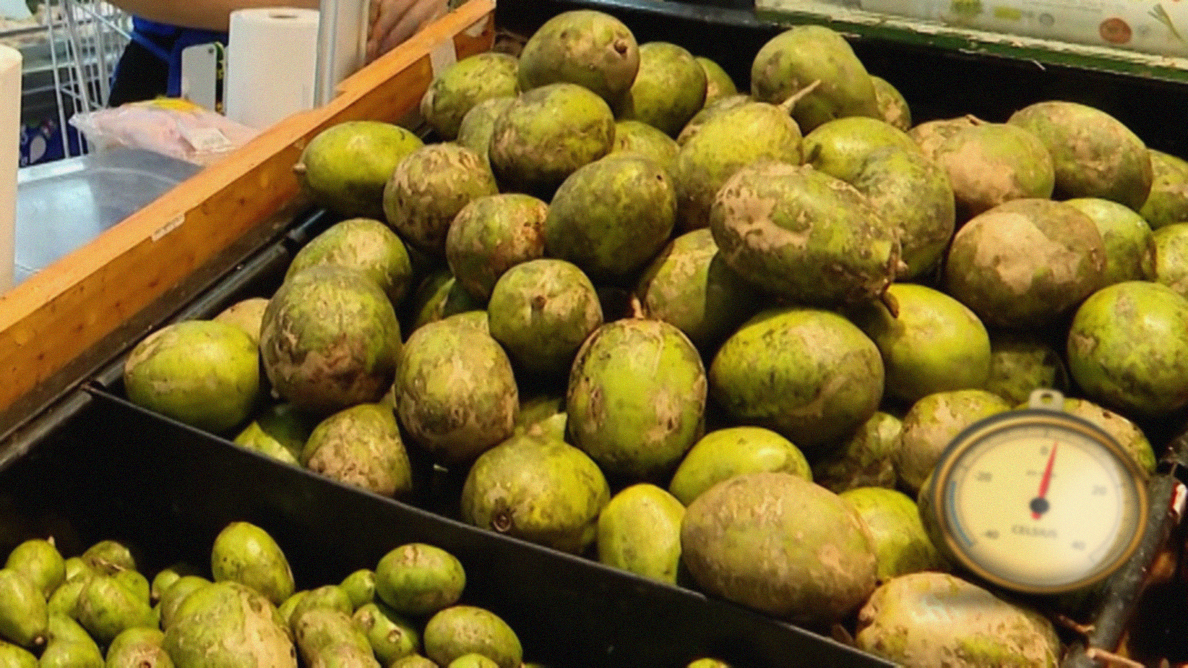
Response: 2°C
